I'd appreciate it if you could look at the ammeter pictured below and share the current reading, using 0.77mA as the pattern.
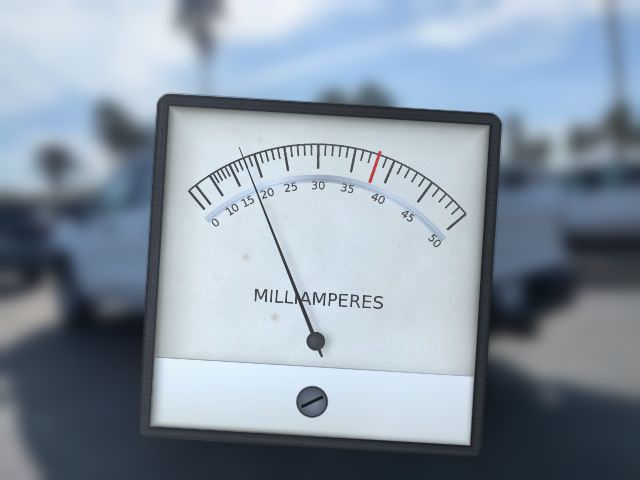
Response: 18mA
